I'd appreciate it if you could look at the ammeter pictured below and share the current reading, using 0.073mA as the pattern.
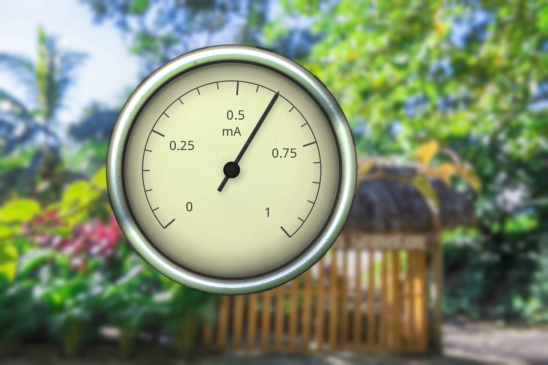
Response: 0.6mA
